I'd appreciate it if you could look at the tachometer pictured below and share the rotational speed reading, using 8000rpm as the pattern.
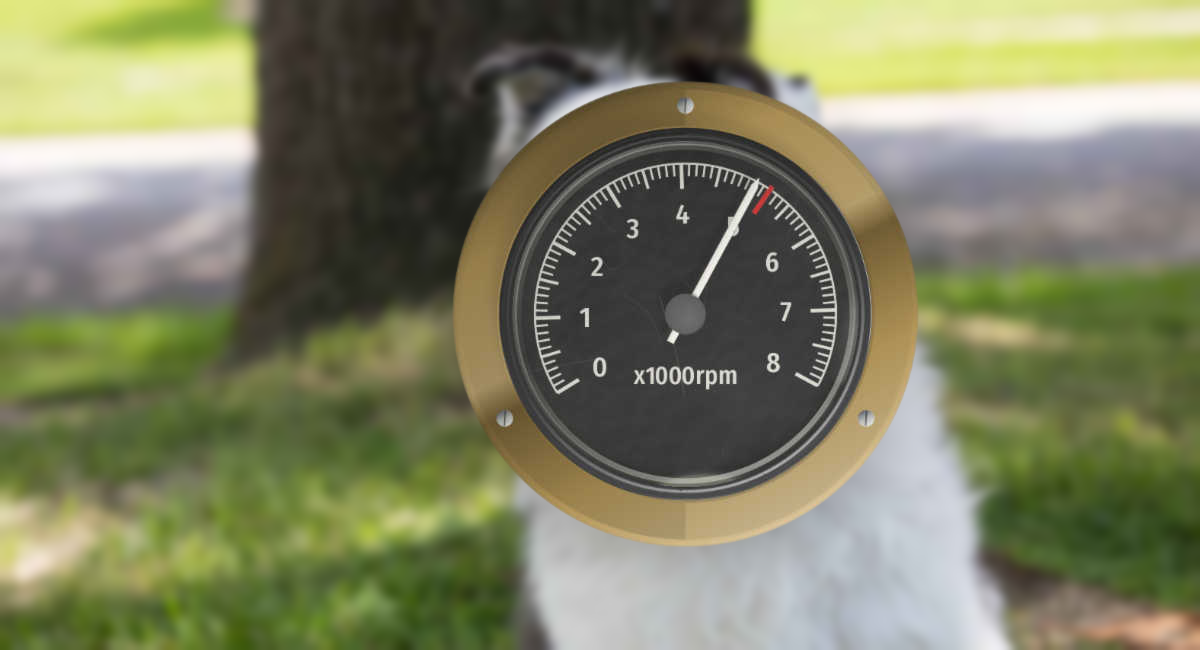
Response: 5000rpm
